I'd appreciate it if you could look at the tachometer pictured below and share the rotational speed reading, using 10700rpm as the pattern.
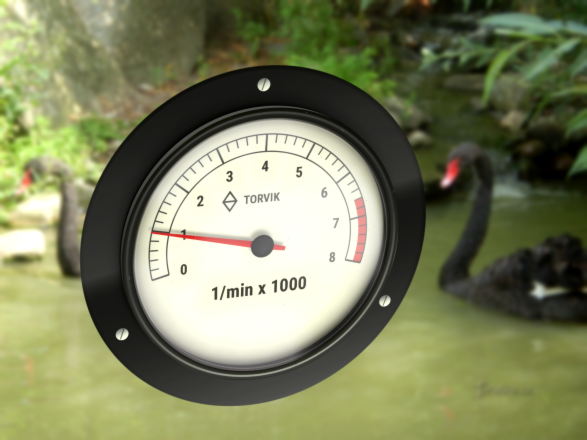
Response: 1000rpm
